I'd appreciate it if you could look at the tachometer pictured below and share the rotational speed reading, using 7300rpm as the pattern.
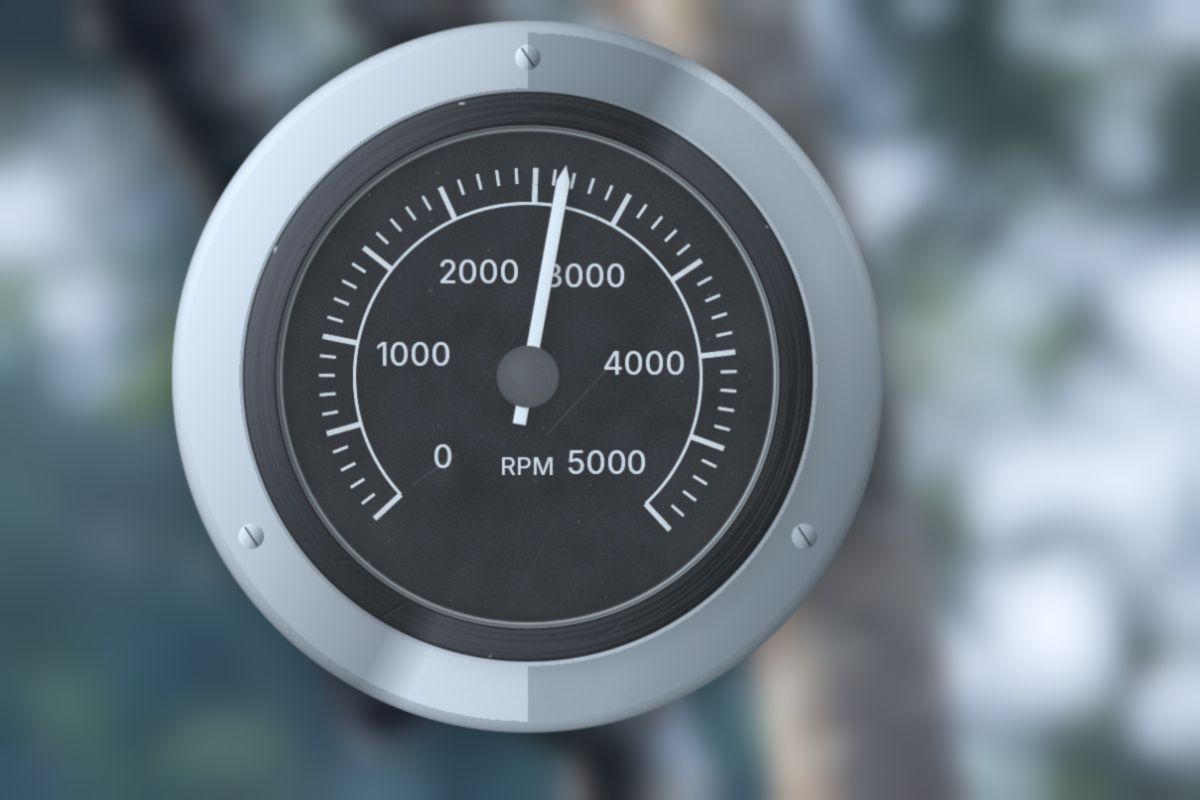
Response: 2650rpm
